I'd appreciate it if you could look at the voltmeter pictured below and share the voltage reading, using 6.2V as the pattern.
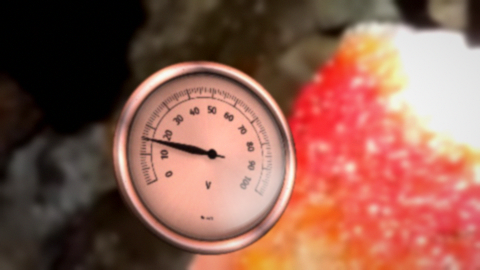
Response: 15V
